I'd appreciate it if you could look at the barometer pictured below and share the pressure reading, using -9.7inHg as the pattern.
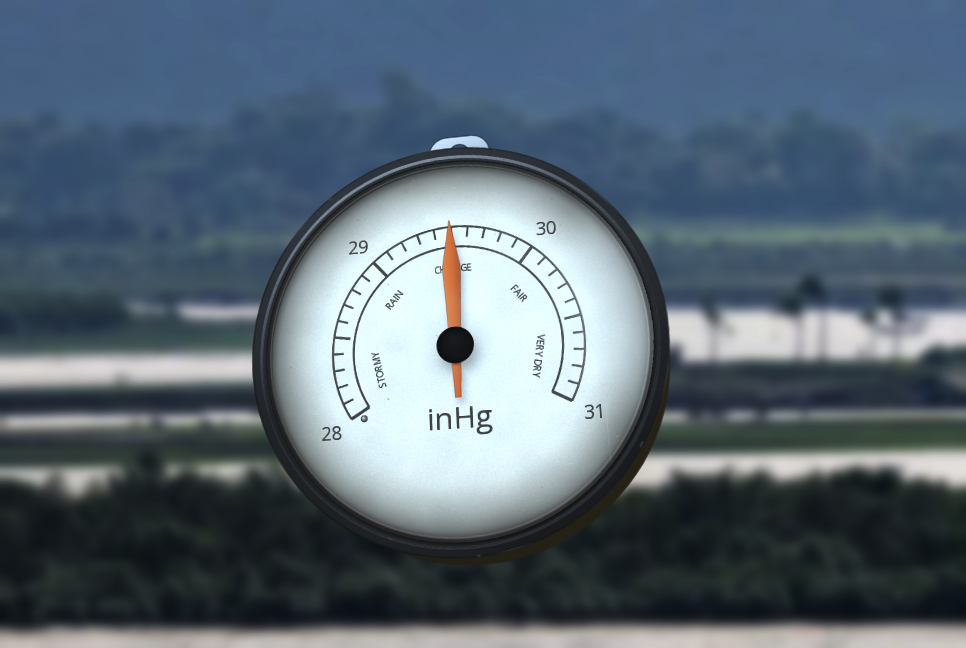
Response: 29.5inHg
